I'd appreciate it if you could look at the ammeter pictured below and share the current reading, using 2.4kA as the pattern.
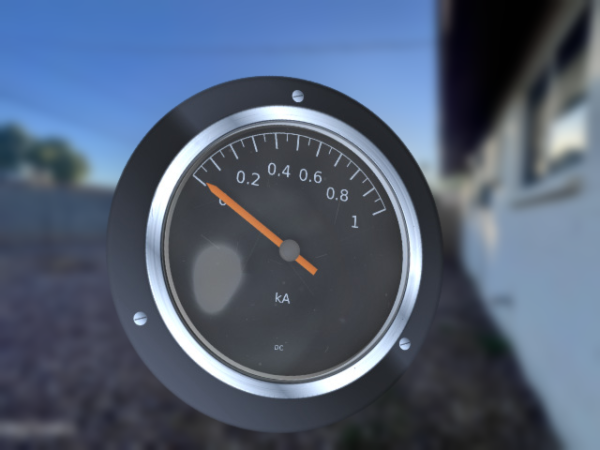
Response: 0kA
